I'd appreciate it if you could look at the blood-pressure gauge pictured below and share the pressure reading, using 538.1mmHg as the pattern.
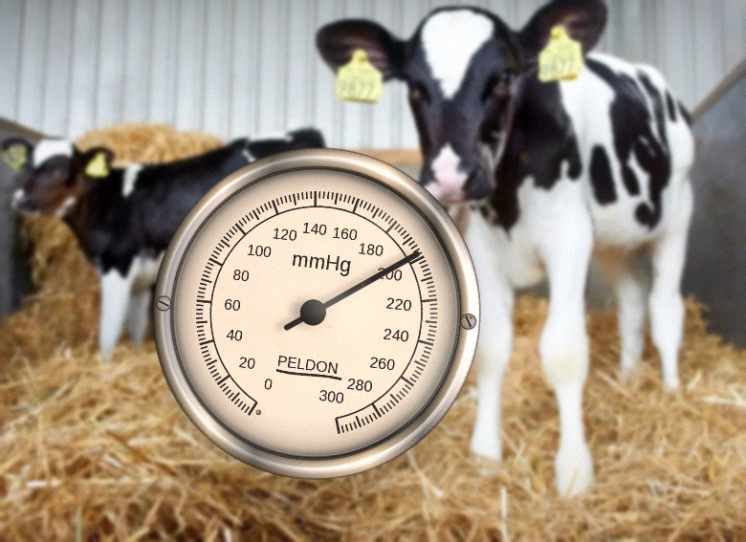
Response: 198mmHg
